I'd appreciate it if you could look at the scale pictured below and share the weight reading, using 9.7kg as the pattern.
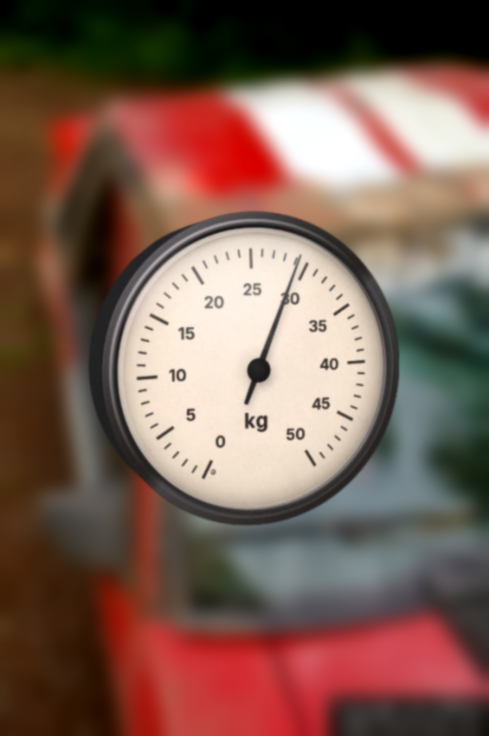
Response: 29kg
